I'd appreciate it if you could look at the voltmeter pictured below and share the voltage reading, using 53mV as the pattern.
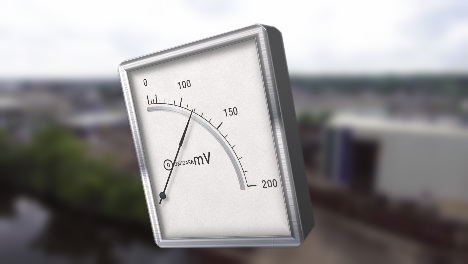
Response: 120mV
